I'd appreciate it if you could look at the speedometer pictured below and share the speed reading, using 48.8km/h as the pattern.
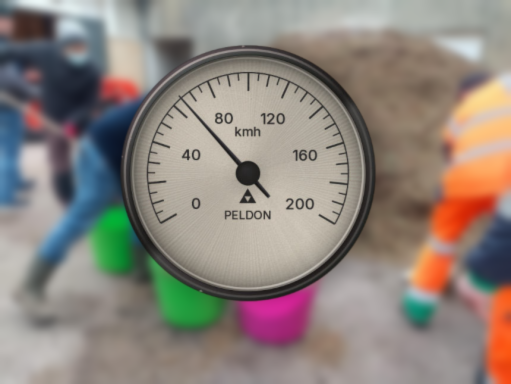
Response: 65km/h
